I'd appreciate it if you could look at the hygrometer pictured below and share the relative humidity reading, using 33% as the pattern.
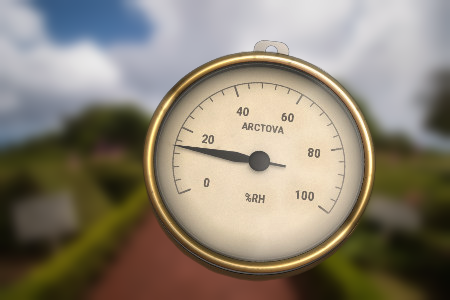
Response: 14%
